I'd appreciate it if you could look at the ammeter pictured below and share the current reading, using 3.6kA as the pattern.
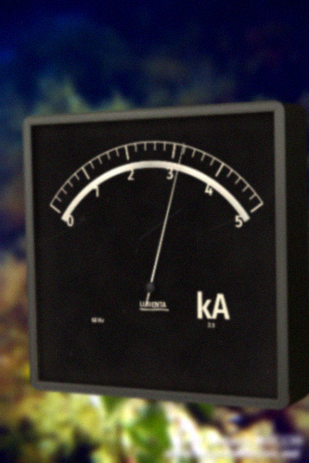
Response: 3.2kA
